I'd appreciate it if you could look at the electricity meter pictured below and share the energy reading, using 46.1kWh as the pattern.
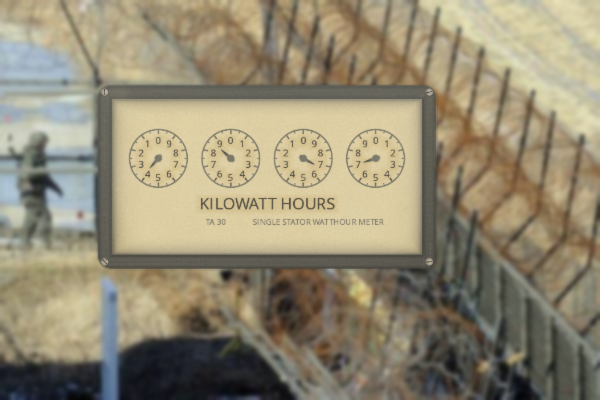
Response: 3867kWh
